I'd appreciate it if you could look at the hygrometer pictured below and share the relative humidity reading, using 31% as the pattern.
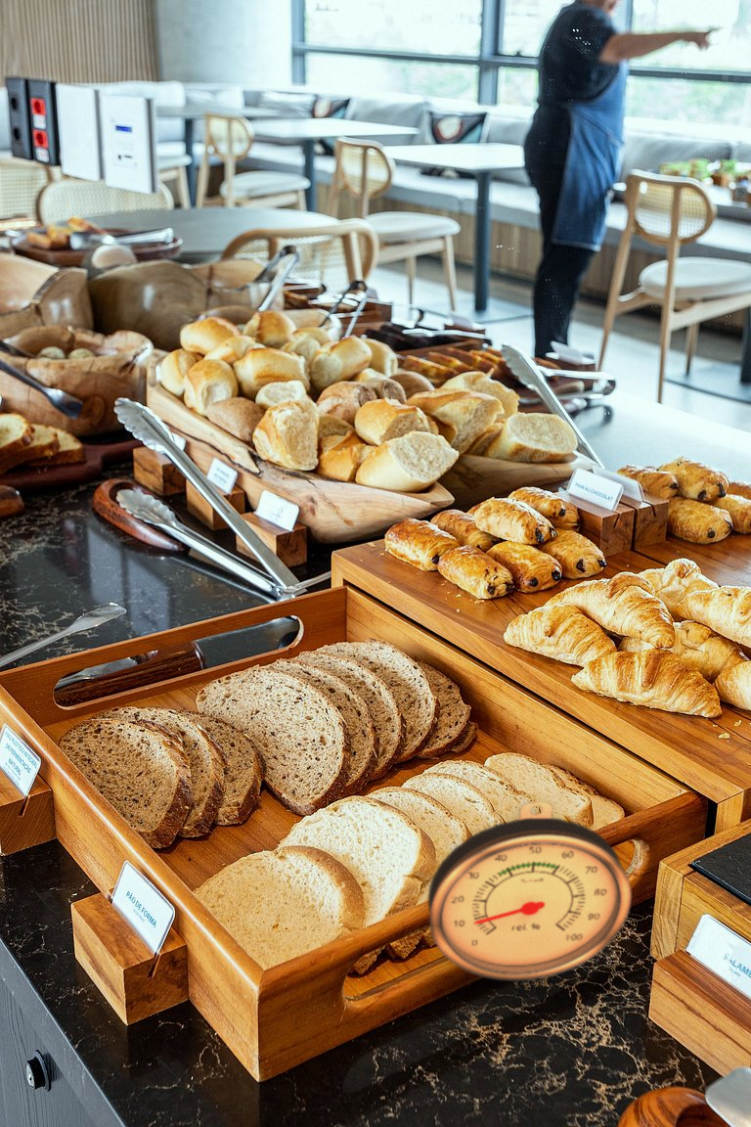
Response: 10%
